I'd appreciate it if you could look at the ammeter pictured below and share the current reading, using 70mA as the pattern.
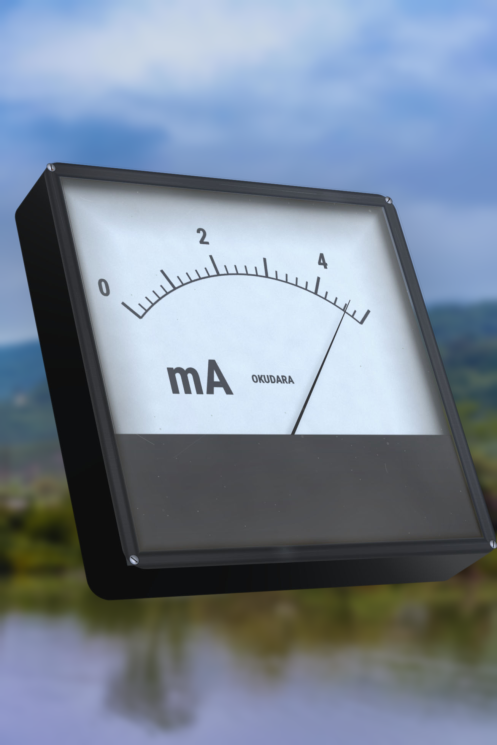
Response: 4.6mA
